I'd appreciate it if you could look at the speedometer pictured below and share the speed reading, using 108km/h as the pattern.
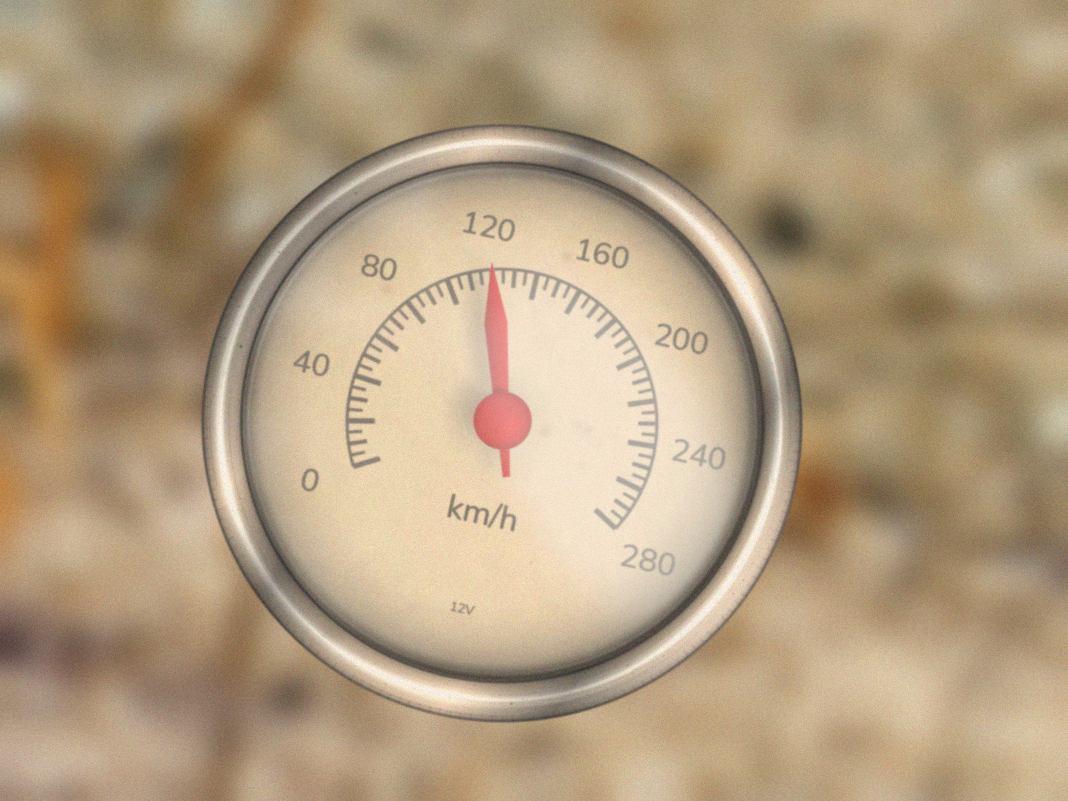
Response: 120km/h
